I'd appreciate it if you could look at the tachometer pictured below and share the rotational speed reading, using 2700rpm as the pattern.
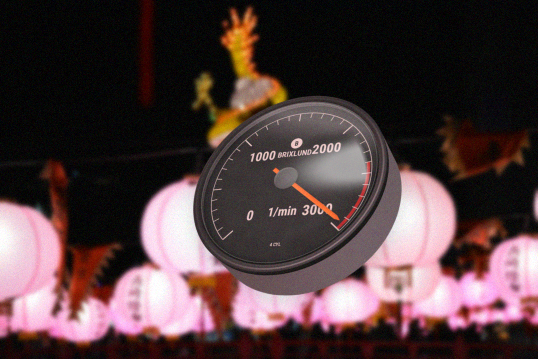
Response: 2950rpm
